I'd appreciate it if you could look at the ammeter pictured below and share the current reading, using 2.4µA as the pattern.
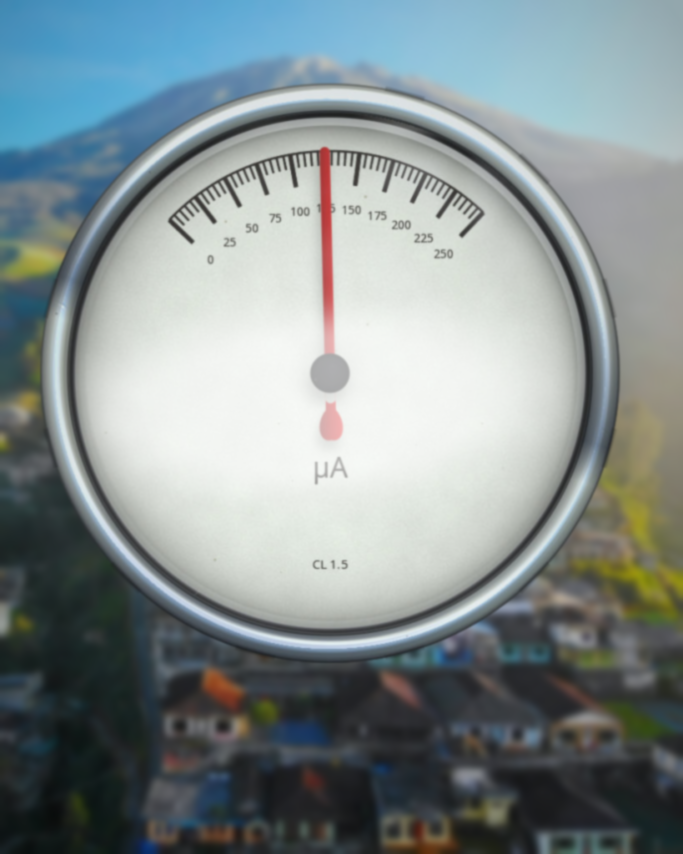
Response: 125µA
